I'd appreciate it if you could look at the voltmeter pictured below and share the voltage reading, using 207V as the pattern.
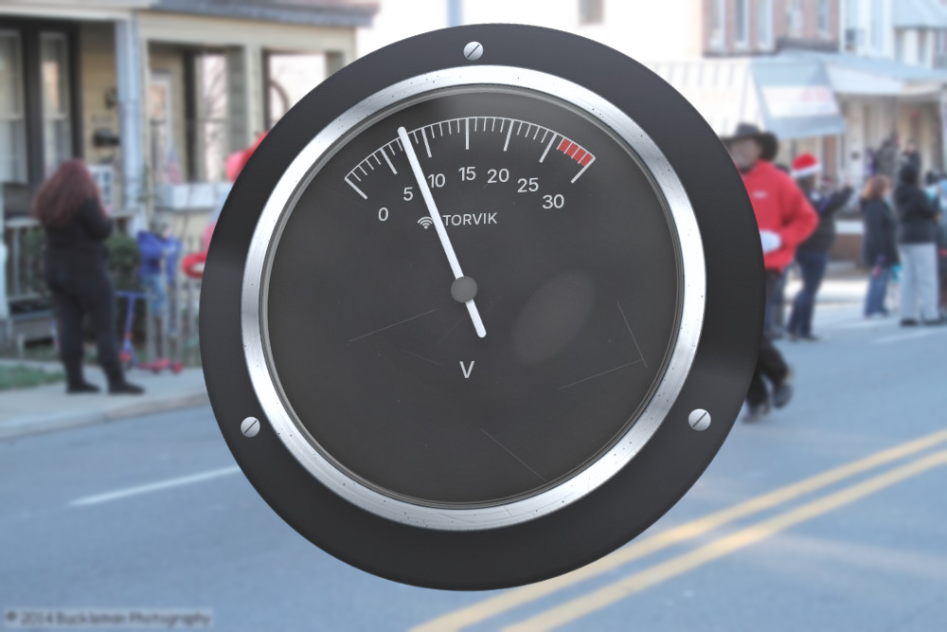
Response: 8V
